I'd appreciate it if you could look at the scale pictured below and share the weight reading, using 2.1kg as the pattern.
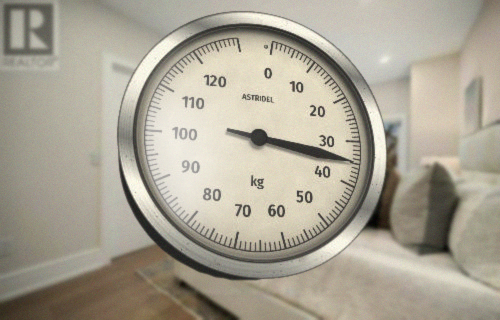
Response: 35kg
